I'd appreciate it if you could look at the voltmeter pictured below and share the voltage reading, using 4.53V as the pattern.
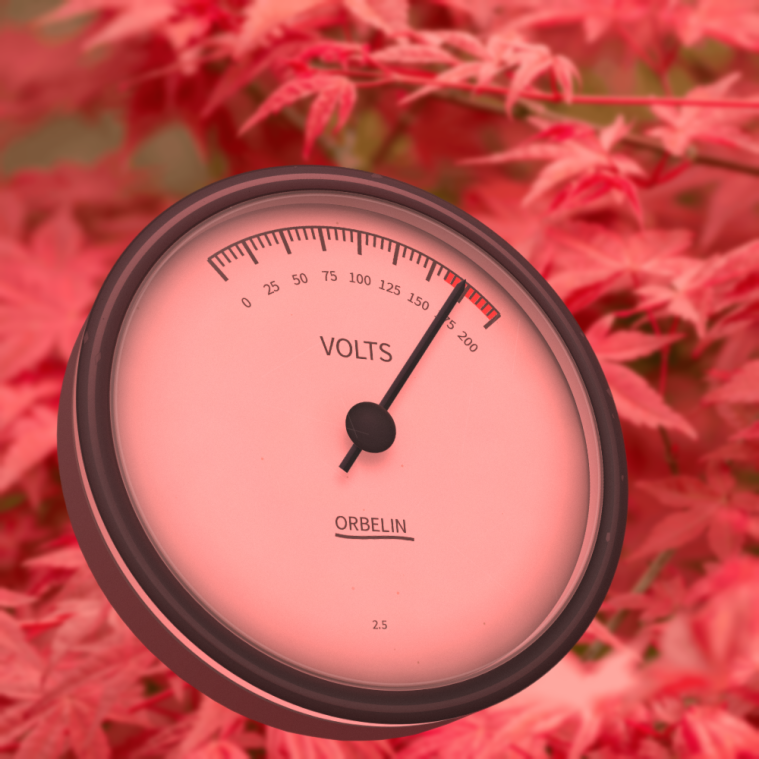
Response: 170V
